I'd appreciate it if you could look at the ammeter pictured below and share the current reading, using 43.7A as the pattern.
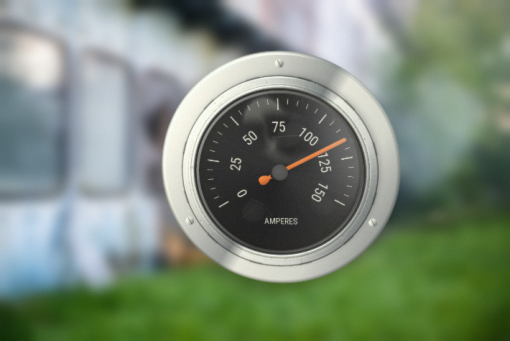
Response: 115A
